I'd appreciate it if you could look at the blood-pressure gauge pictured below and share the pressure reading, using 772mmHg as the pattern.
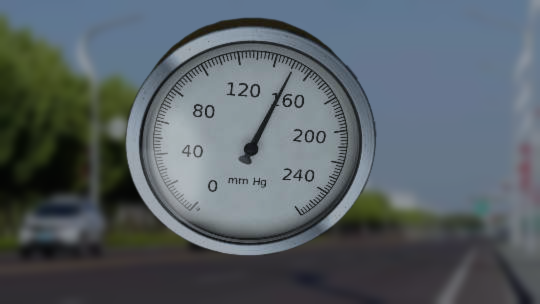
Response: 150mmHg
